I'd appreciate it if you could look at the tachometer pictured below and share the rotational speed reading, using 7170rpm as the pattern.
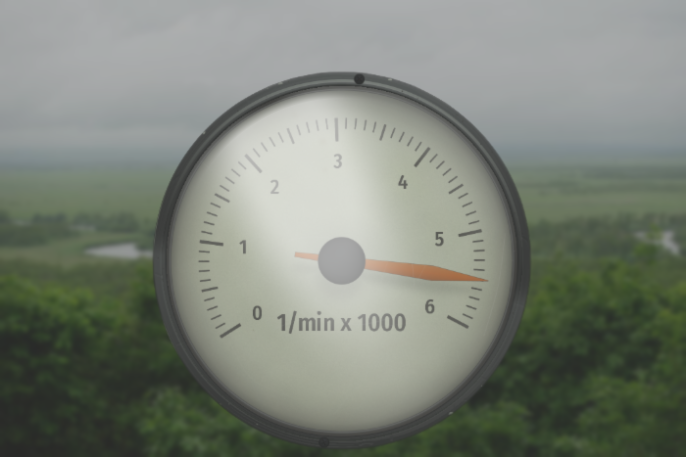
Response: 5500rpm
